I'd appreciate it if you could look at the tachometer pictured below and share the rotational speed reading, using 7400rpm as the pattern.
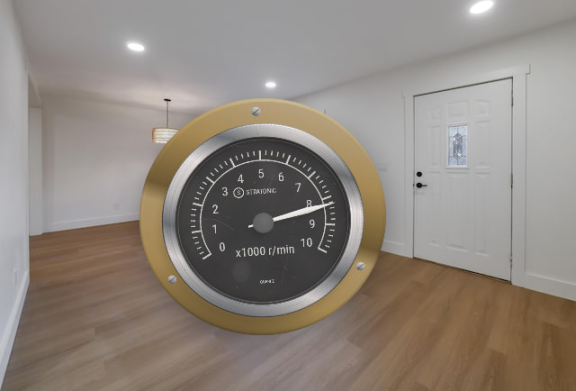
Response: 8200rpm
